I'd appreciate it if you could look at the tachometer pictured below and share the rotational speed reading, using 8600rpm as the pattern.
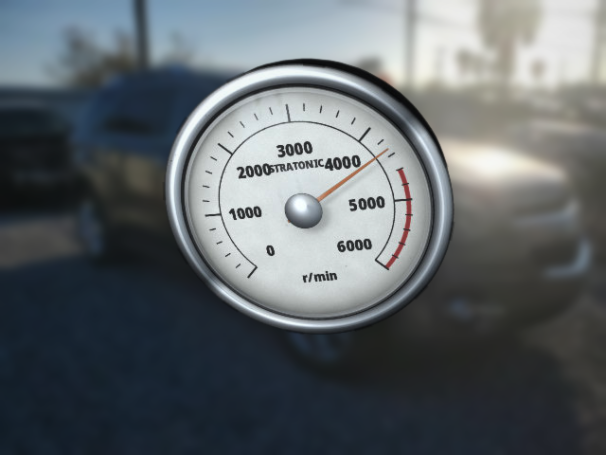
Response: 4300rpm
